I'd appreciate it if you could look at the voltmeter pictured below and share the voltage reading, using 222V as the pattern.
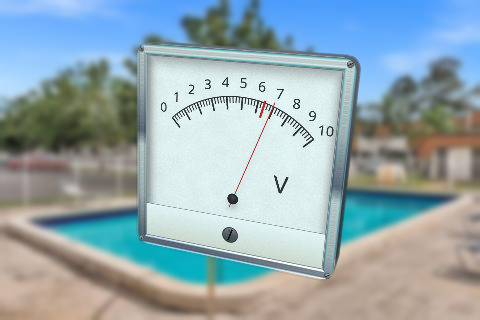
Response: 7V
